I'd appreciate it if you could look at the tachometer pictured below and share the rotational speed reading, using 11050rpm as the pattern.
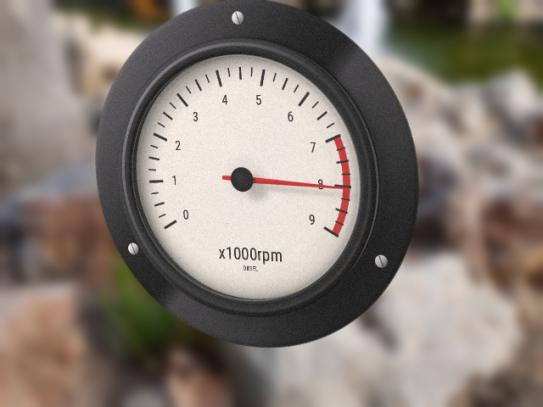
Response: 8000rpm
